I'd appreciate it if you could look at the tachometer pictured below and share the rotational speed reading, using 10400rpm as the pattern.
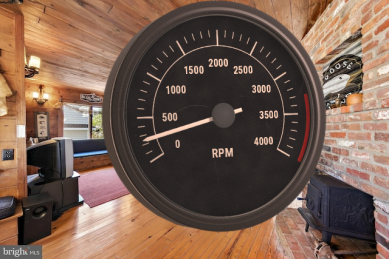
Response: 250rpm
